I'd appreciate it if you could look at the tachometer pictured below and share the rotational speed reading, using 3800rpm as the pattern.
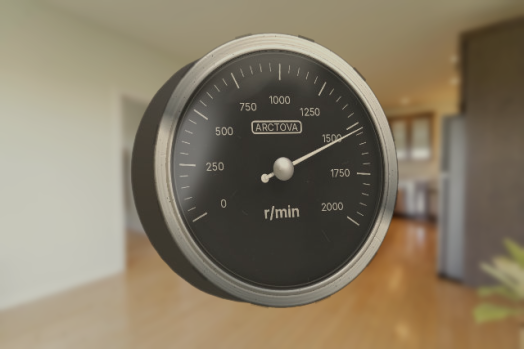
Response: 1525rpm
